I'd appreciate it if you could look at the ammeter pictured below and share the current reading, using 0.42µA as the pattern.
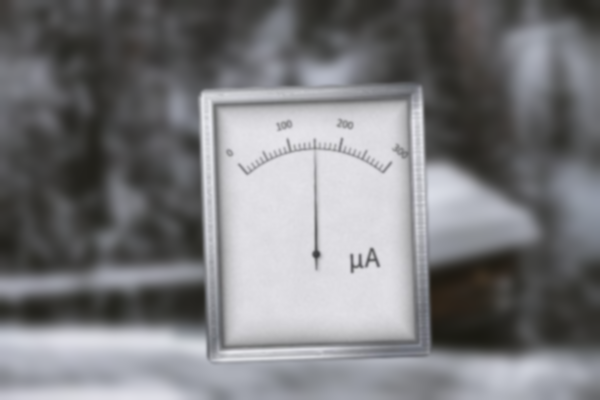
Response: 150µA
